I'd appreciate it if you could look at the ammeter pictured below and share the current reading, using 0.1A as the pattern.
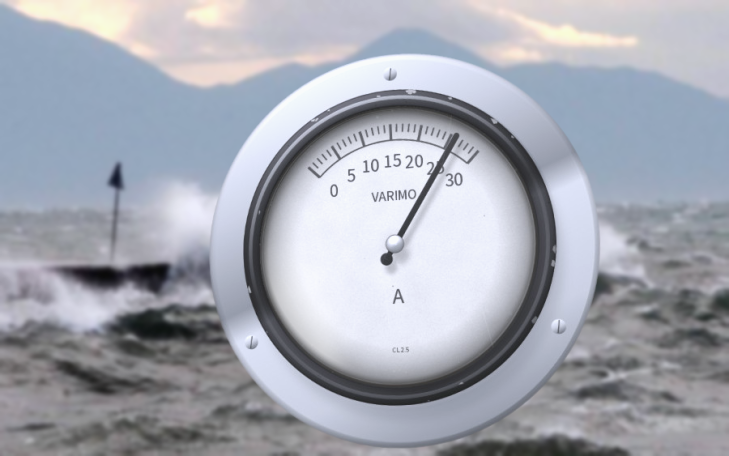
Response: 26A
